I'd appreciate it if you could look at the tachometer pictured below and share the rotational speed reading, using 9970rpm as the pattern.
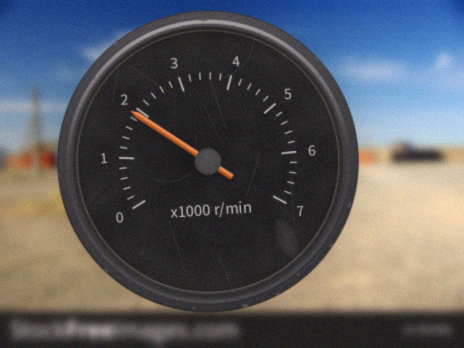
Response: 1900rpm
